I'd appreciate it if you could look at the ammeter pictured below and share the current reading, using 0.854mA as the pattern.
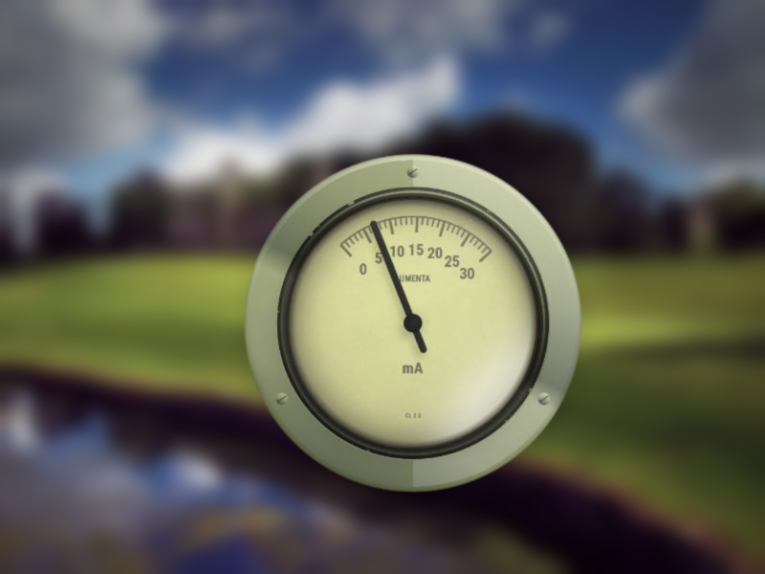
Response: 7mA
